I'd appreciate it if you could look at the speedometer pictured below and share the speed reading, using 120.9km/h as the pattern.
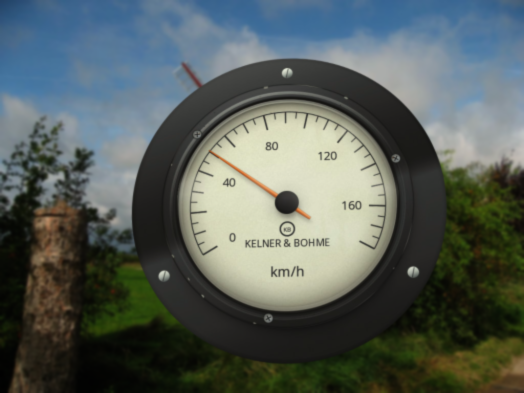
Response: 50km/h
